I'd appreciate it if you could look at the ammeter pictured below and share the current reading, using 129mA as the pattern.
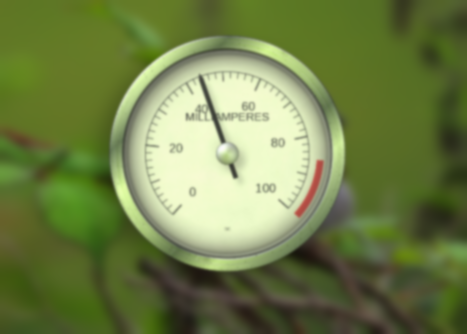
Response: 44mA
